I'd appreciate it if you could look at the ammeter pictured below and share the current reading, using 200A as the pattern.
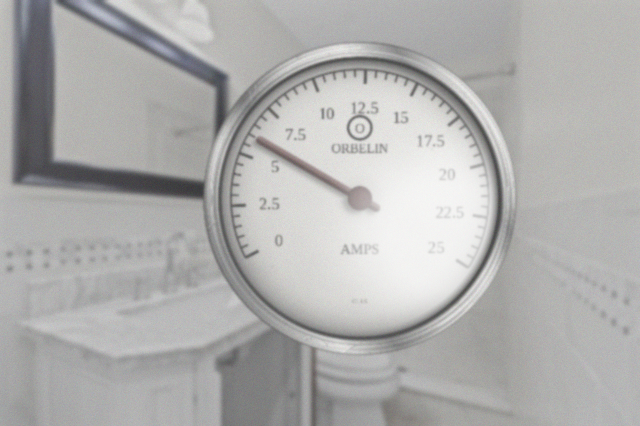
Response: 6A
